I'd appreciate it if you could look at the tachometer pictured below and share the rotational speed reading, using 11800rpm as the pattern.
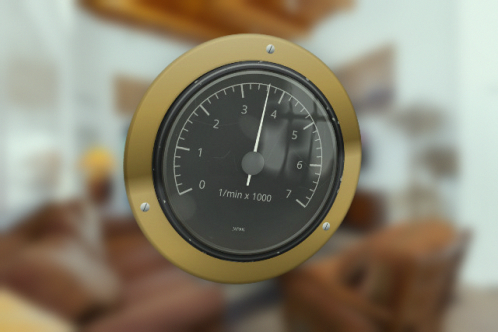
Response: 3600rpm
